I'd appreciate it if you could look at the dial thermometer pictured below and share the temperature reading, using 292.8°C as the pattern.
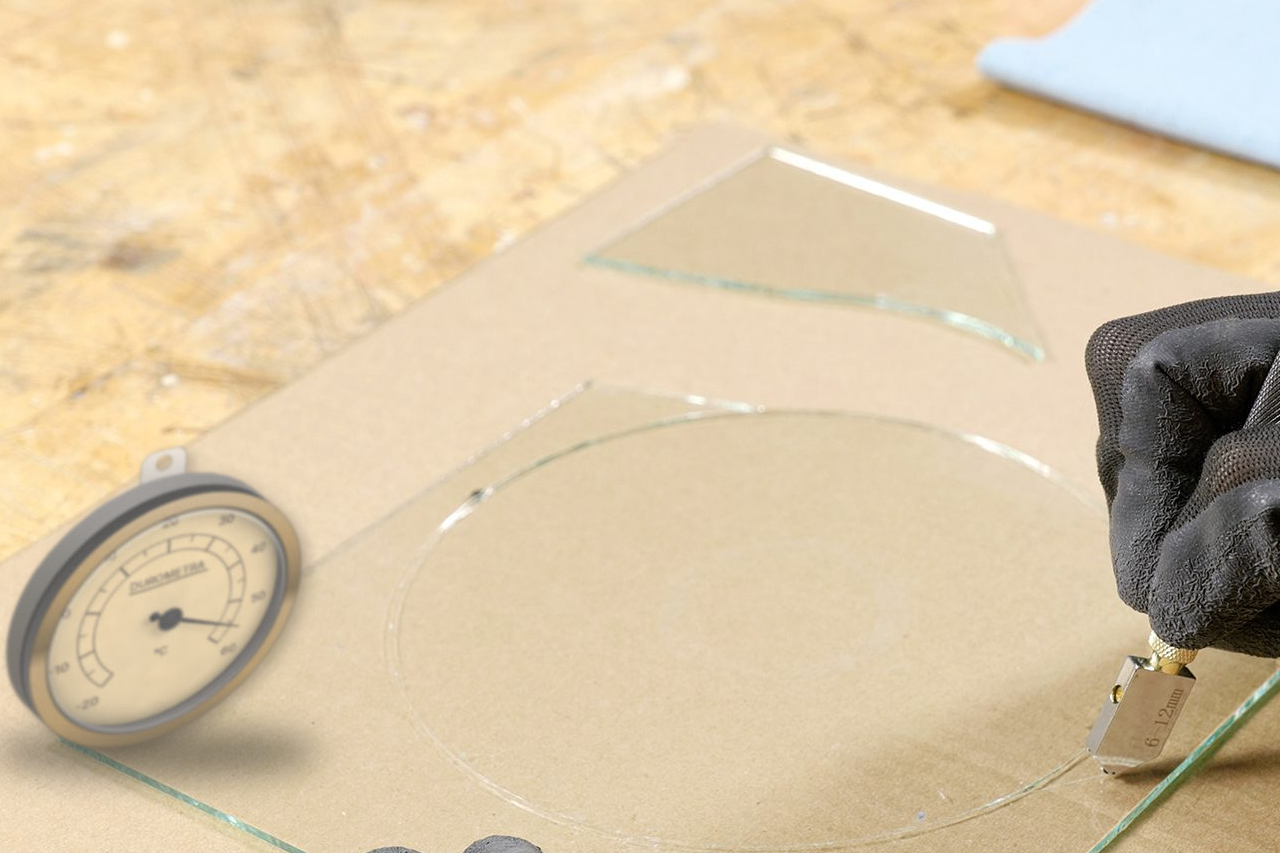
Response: 55°C
